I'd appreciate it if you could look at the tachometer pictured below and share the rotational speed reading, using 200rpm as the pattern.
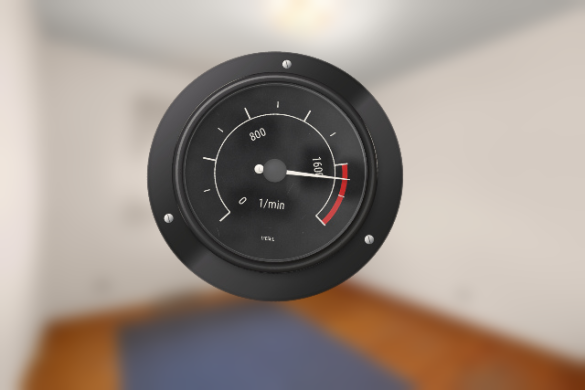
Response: 1700rpm
